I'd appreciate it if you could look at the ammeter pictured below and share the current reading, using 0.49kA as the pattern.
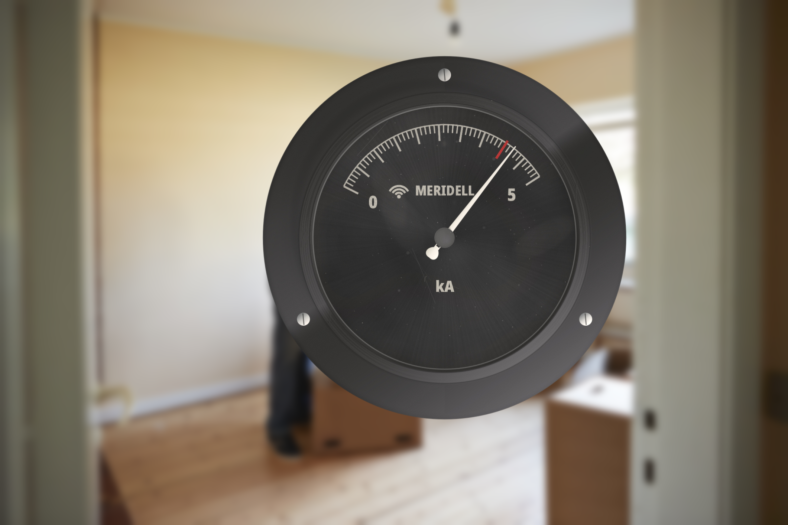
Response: 4.2kA
